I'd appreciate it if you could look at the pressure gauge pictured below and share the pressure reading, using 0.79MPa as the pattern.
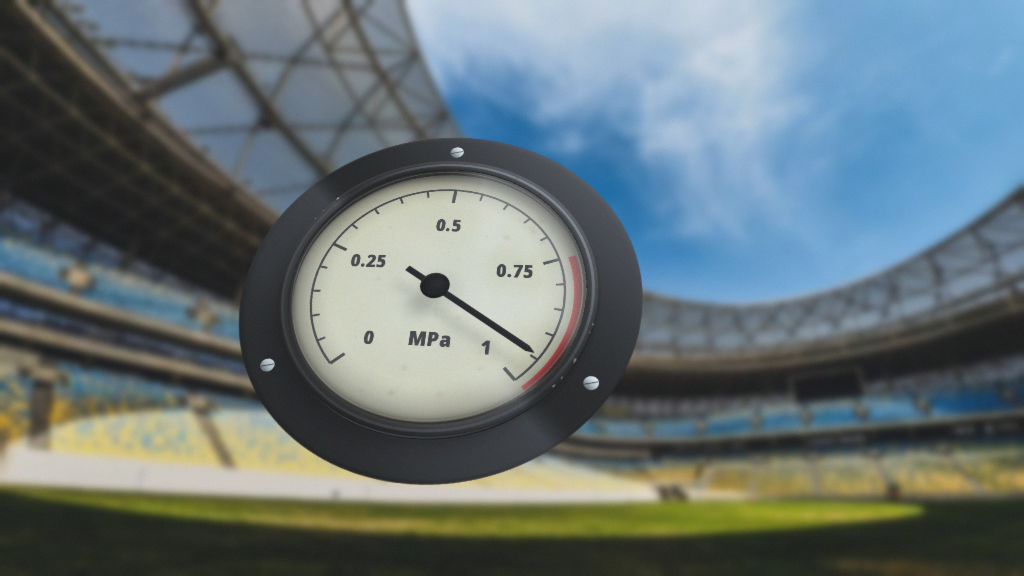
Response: 0.95MPa
